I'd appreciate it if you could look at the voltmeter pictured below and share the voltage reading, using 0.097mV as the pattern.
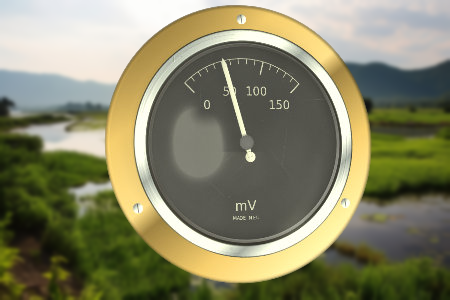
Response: 50mV
